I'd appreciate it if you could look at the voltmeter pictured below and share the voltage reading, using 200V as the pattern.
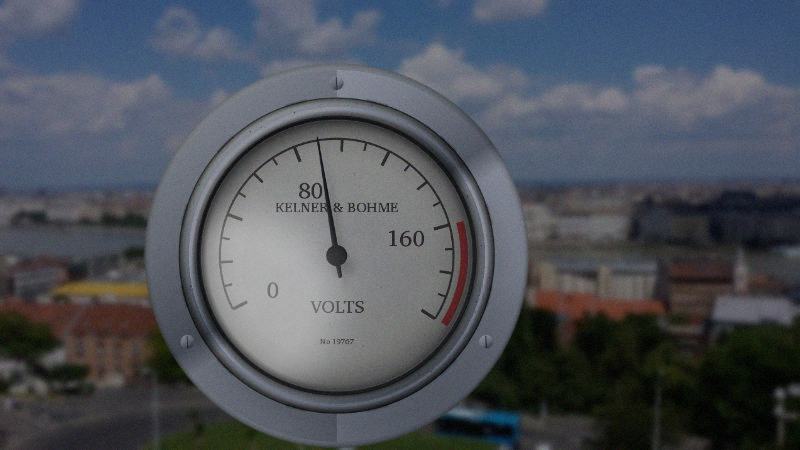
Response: 90V
